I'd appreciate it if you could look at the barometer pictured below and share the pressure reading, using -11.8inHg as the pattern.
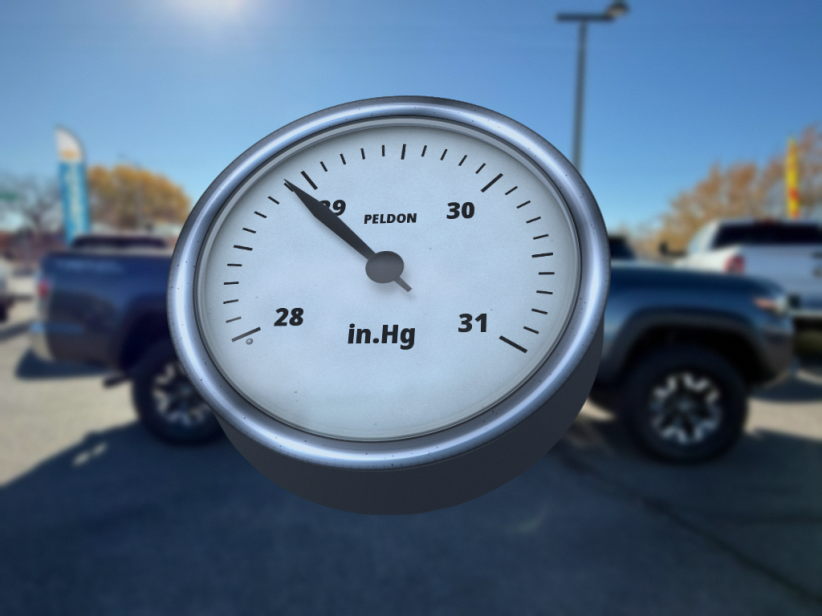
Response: 28.9inHg
